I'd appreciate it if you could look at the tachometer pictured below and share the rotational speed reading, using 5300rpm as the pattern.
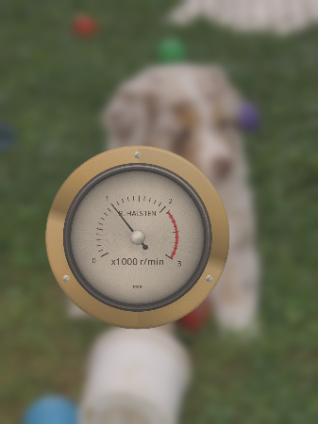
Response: 1000rpm
